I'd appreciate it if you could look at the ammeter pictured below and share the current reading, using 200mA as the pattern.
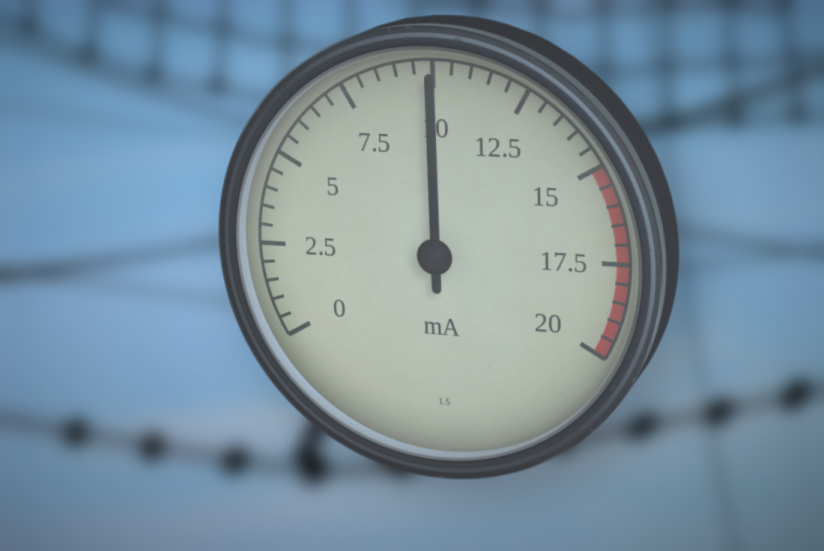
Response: 10mA
